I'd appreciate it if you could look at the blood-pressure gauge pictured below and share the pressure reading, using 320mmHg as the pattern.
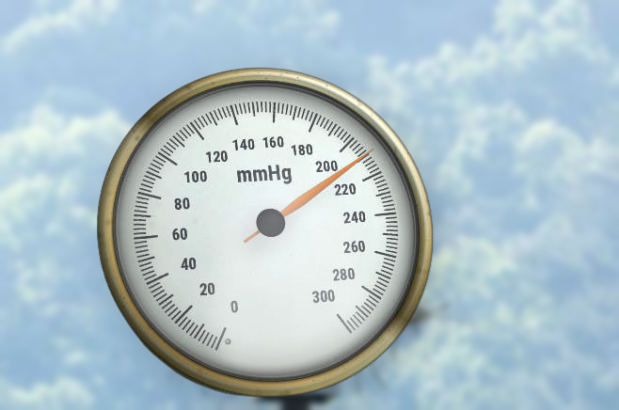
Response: 210mmHg
